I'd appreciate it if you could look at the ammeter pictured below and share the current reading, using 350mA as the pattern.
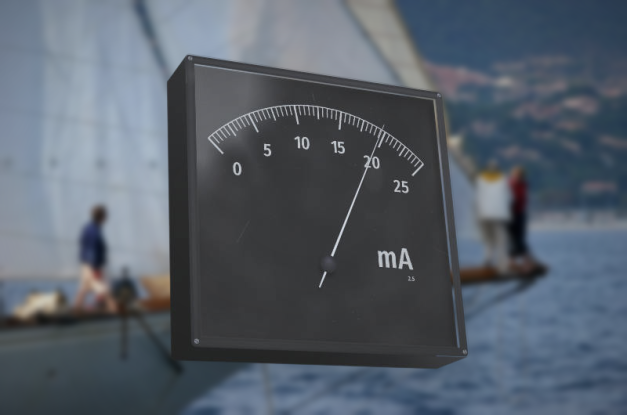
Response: 19.5mA
